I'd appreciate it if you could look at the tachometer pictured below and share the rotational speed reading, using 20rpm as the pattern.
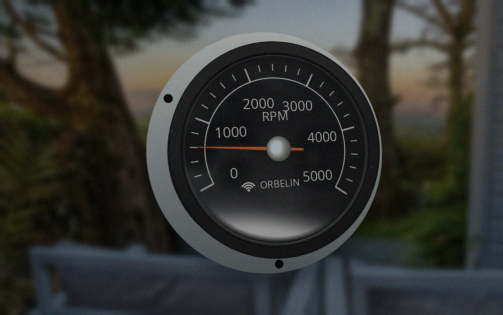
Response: 600rpm
